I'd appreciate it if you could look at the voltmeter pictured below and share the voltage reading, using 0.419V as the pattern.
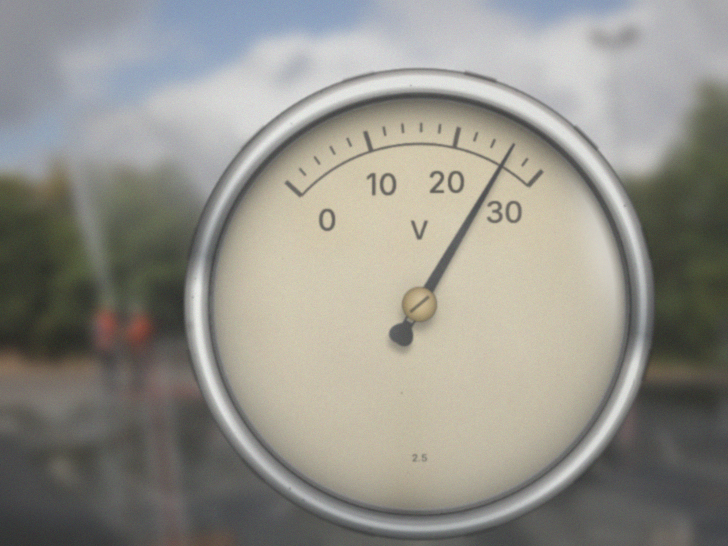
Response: 26V
